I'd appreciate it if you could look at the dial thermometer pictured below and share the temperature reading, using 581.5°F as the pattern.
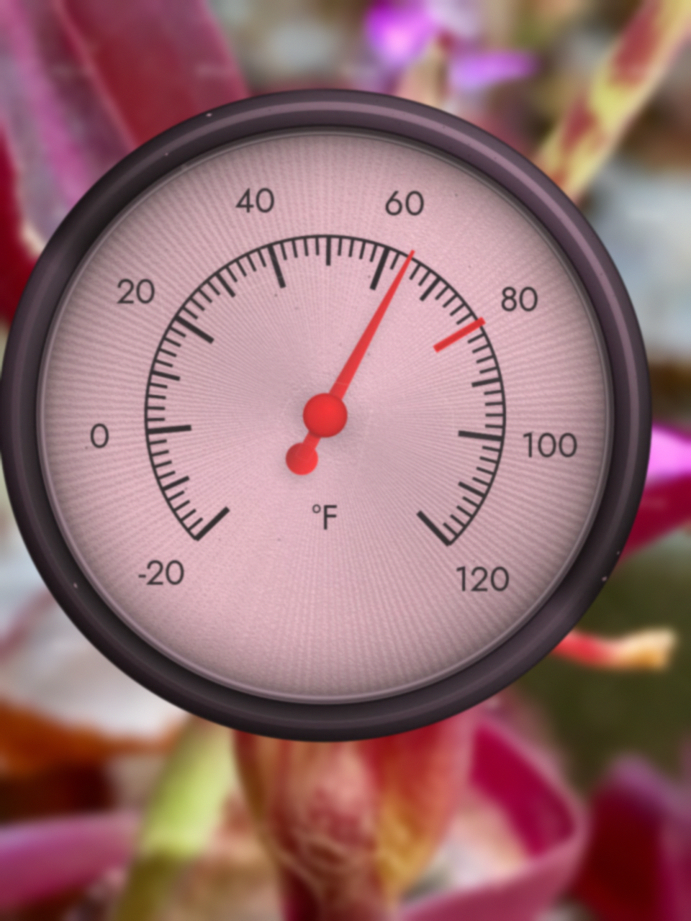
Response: 64°F
